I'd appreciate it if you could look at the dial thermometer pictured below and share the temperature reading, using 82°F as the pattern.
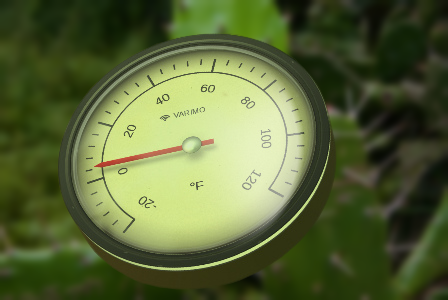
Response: 4°F
